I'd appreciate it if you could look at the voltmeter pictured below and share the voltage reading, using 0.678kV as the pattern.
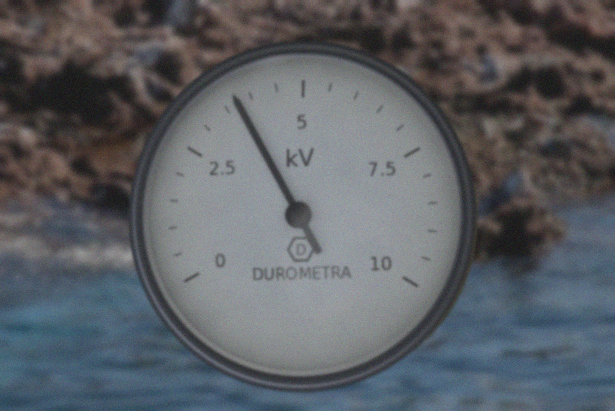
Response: 3.75kV
